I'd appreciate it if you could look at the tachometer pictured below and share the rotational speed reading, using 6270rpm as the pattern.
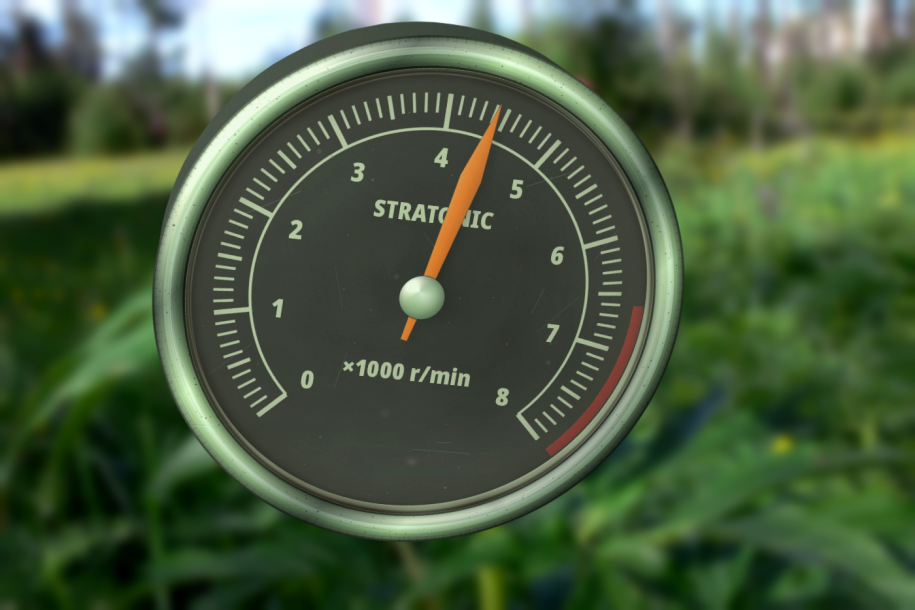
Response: 4400rpm
